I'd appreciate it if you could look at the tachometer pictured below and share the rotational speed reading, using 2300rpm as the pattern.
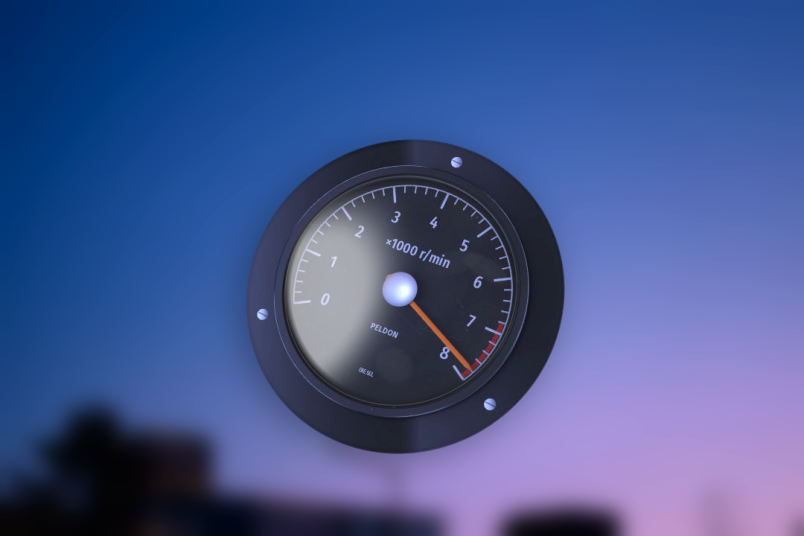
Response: 7800rpm
